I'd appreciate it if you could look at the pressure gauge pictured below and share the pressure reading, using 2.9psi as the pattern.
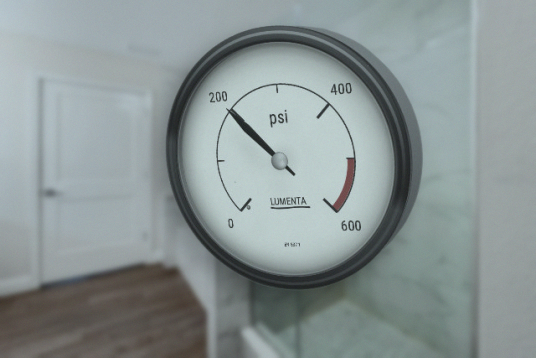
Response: 200psi
